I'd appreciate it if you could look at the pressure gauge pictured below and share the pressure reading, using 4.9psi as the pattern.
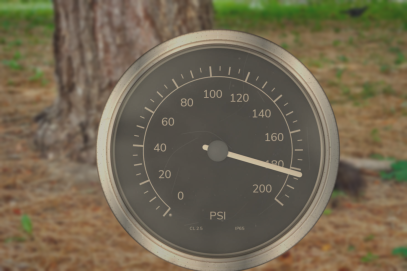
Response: 182.5psi
